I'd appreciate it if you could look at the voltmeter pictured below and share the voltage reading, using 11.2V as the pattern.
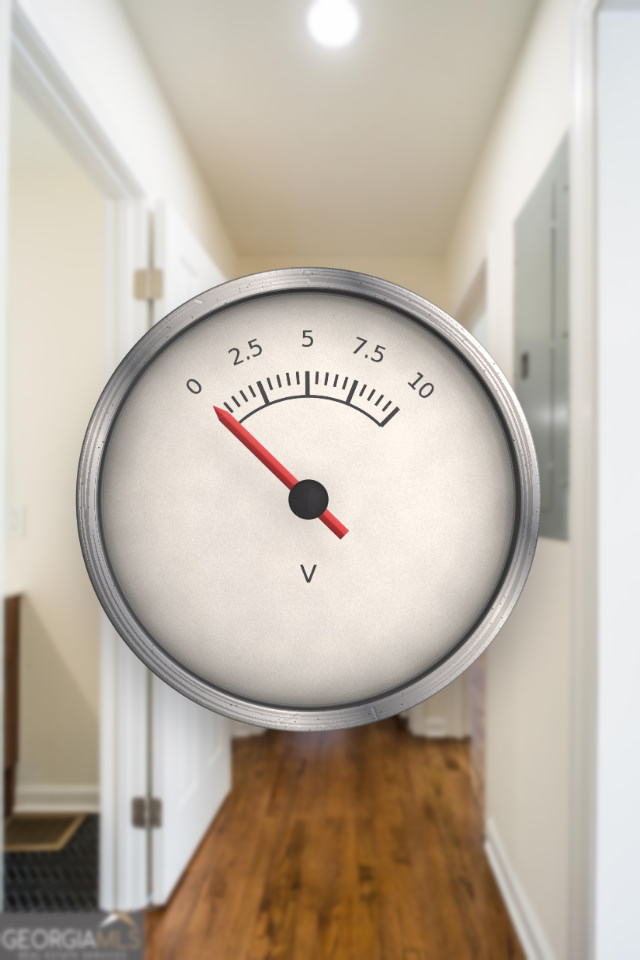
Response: 0V
